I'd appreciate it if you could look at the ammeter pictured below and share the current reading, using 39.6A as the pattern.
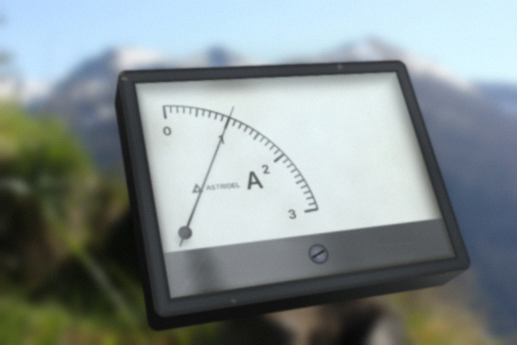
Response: 1A
